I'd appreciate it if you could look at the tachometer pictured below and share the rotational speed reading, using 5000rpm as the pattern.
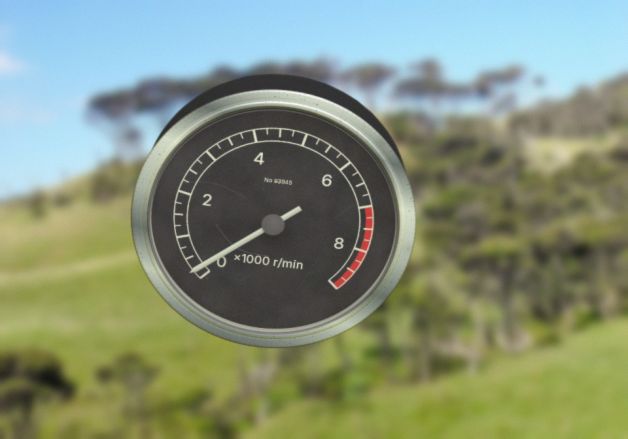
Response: 250rpm
